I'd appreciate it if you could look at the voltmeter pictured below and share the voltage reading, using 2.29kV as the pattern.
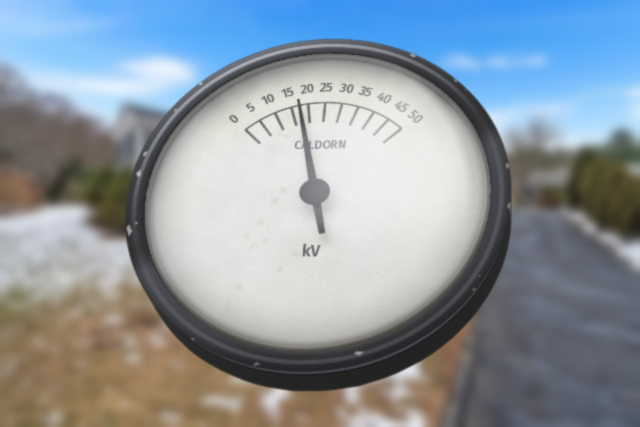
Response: 17.5kV
